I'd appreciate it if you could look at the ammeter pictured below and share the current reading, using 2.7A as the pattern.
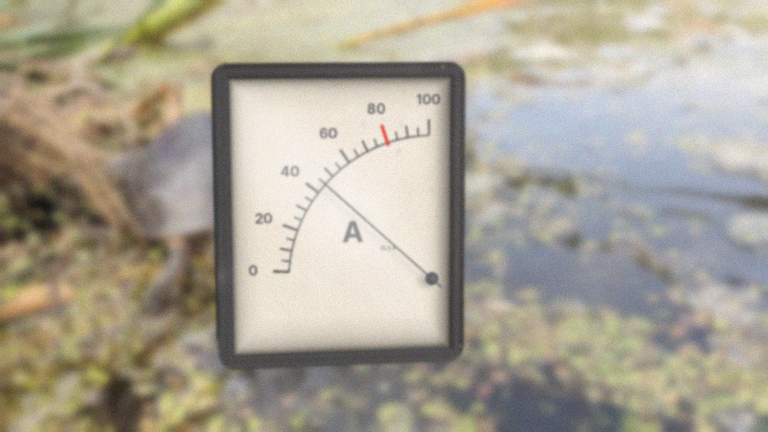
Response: 45A
